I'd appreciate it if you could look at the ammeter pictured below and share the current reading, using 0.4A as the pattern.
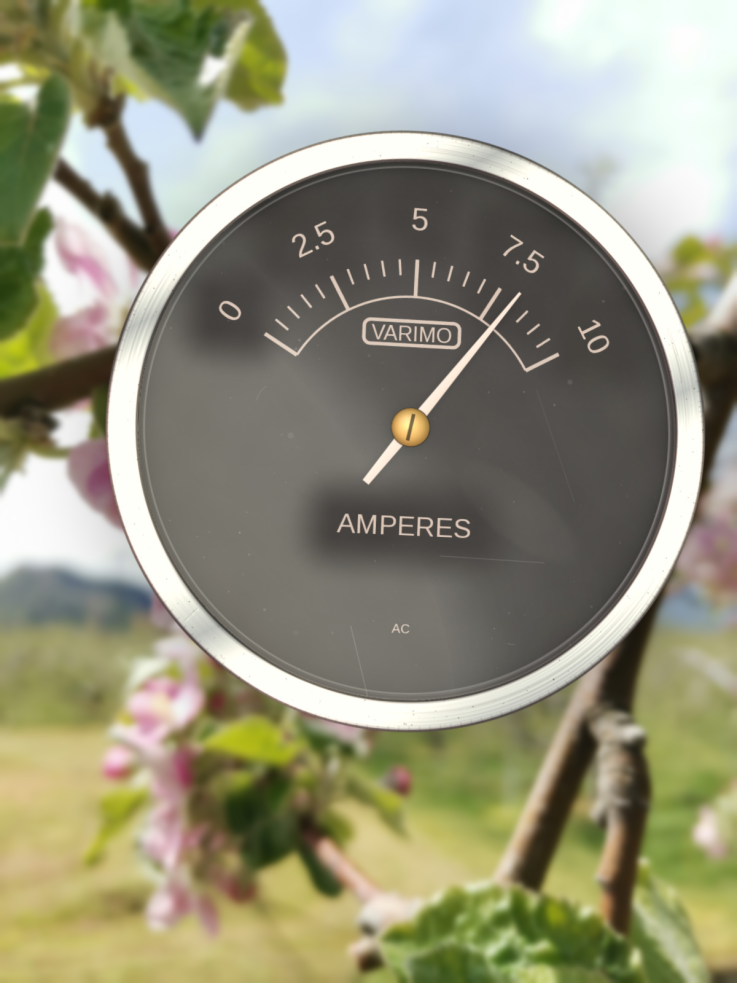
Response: 8A
